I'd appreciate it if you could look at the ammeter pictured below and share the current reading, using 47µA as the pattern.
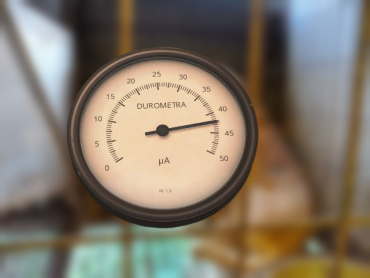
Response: 42.5µA
